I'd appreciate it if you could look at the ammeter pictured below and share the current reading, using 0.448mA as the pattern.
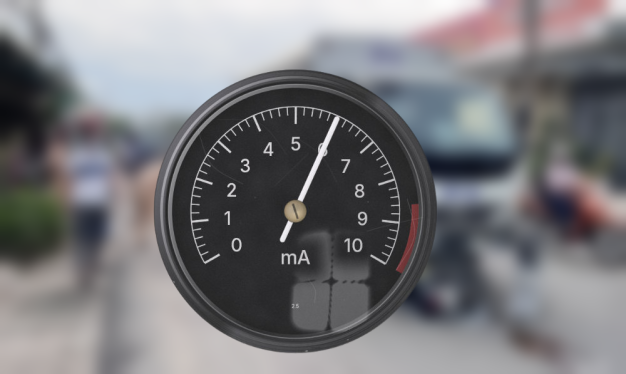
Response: 6mA
